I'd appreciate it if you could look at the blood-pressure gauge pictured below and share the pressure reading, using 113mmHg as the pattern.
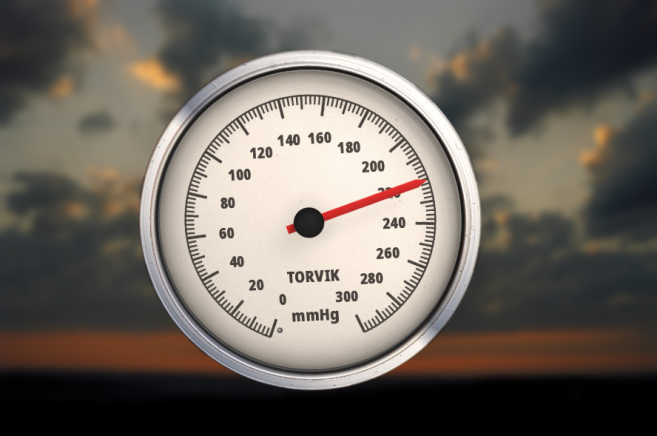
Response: 220mmHg
